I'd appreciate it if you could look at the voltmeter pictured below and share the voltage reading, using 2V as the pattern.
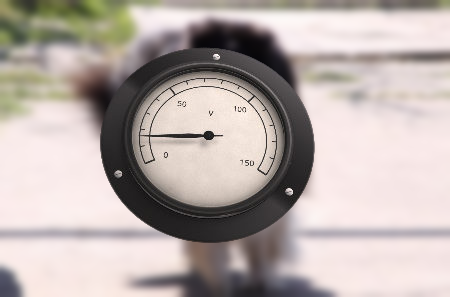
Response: 15V
